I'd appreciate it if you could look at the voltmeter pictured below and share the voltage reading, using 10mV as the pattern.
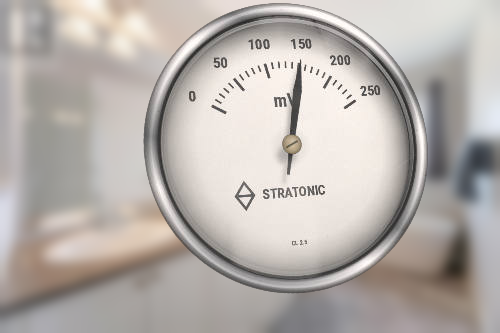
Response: 150mV
